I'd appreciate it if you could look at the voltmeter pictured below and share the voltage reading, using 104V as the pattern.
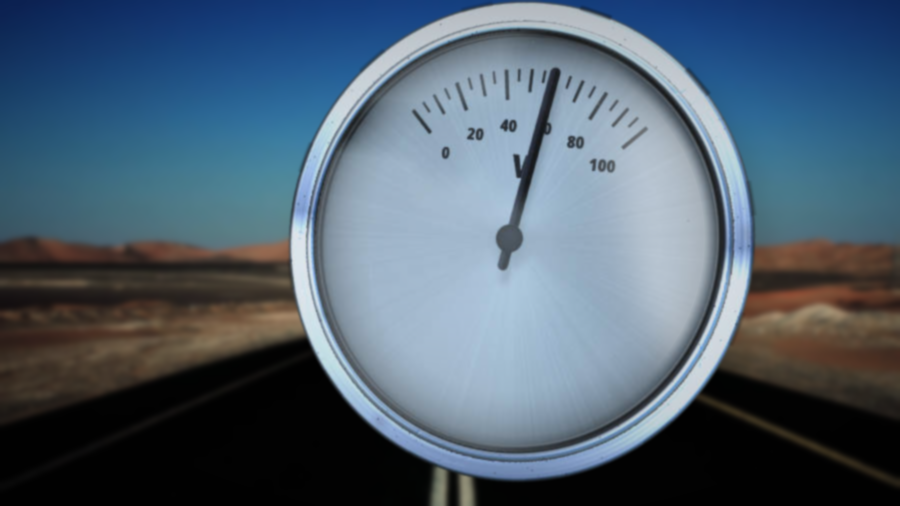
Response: 60V
